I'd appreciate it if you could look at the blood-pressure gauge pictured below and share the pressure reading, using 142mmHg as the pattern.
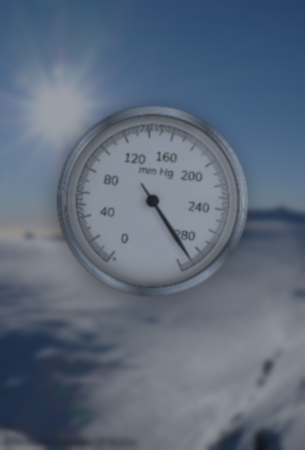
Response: 290mmHg
